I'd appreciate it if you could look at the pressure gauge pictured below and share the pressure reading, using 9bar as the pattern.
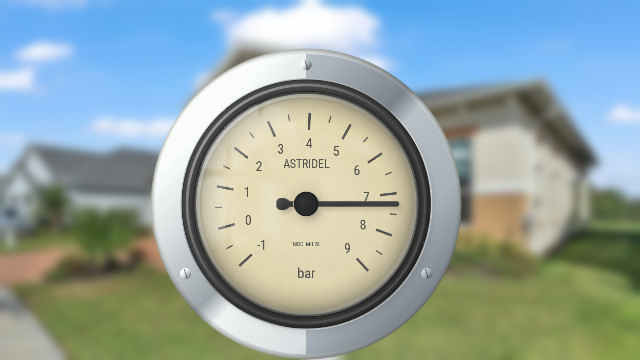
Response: 7.25bar
